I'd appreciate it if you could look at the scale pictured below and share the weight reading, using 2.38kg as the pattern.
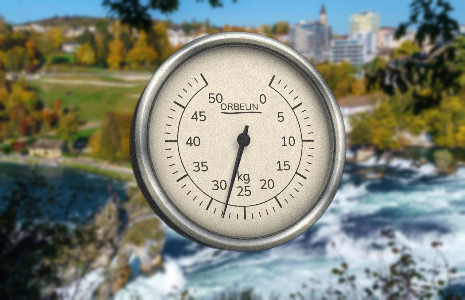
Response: 28kg
